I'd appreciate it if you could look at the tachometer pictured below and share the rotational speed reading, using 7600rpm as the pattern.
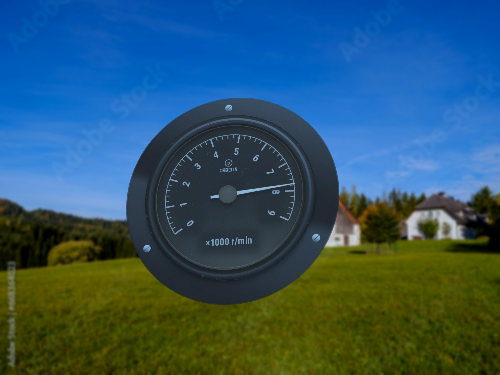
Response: 7800rpm
